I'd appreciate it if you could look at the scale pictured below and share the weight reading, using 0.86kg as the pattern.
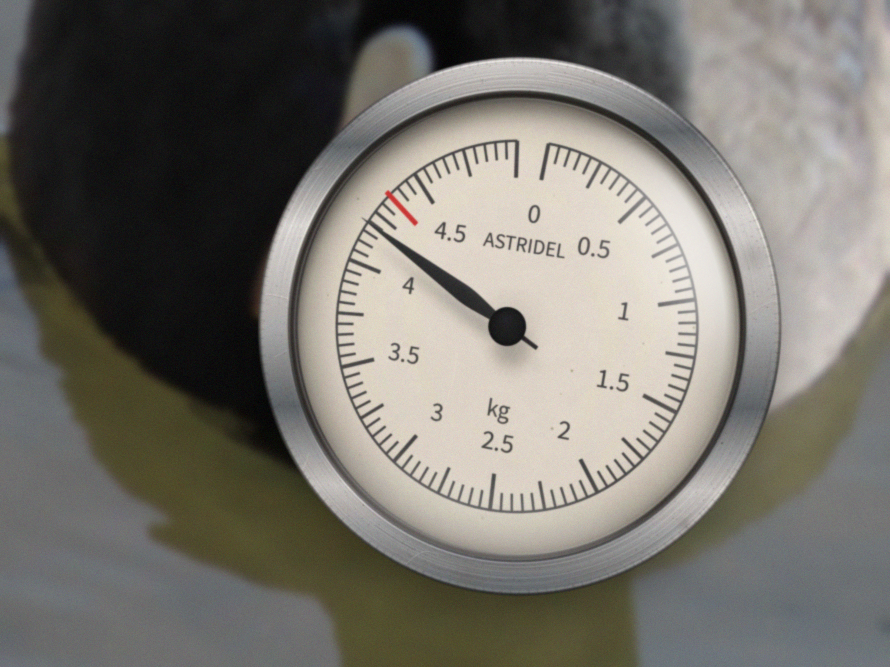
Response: 4.2kg
